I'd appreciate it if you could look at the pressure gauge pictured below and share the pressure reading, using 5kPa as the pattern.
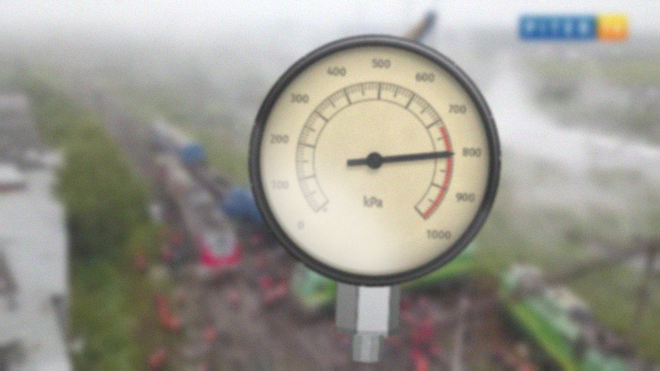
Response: 800kPa
